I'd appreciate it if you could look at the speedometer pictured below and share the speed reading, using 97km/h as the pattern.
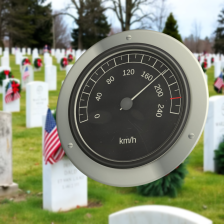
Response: 180km/h
